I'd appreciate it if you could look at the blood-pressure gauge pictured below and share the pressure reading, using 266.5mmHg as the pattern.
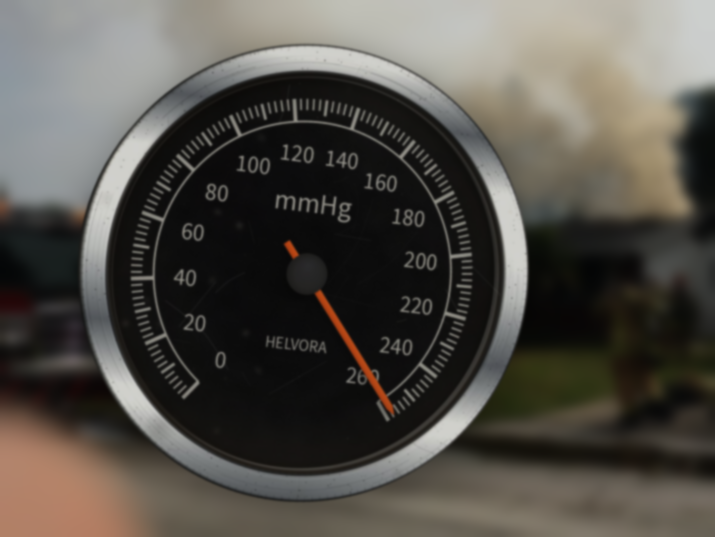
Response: 258mmHg
